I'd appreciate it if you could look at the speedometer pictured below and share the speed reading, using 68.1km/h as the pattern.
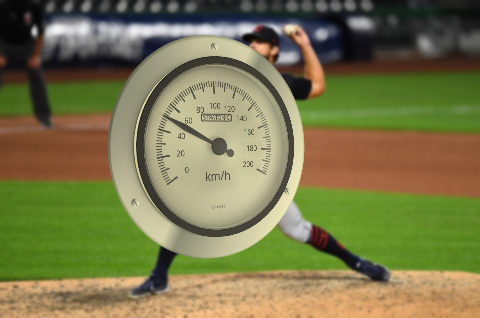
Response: 50km/h
